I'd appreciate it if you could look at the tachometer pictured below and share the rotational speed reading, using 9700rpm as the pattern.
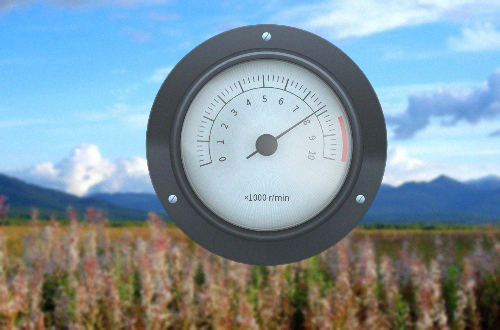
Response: 7800rpm
